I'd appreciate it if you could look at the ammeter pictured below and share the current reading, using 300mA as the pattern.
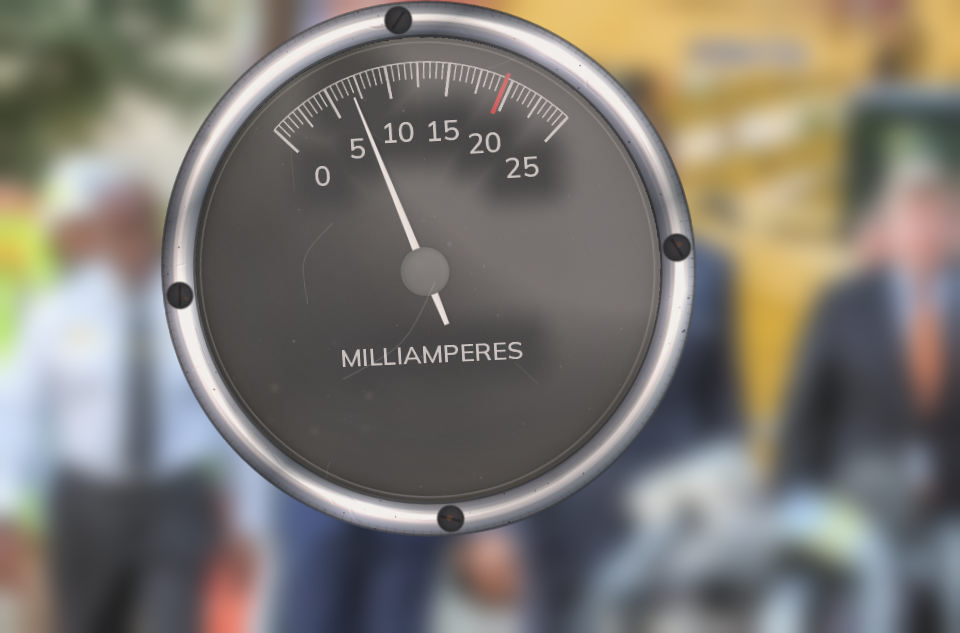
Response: 7mA
